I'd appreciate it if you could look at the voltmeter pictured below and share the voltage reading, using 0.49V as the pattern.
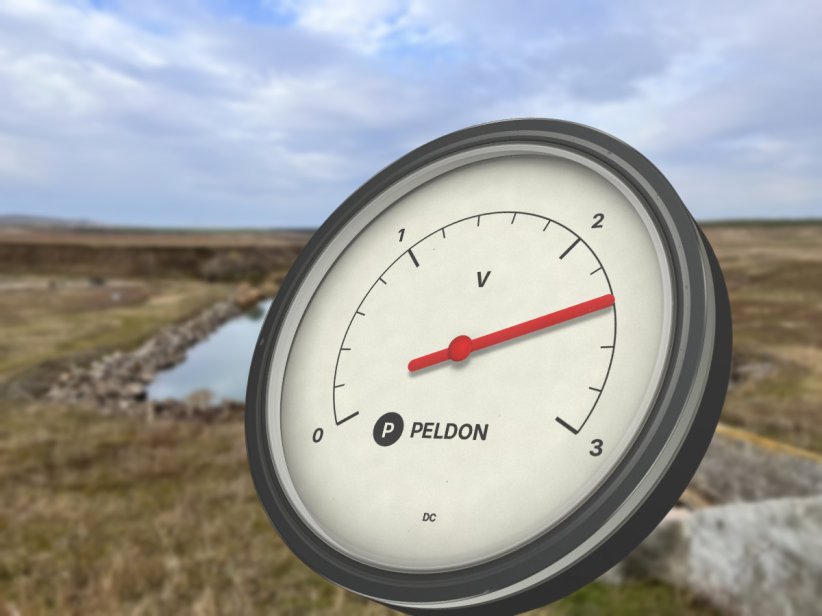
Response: 2.4V
